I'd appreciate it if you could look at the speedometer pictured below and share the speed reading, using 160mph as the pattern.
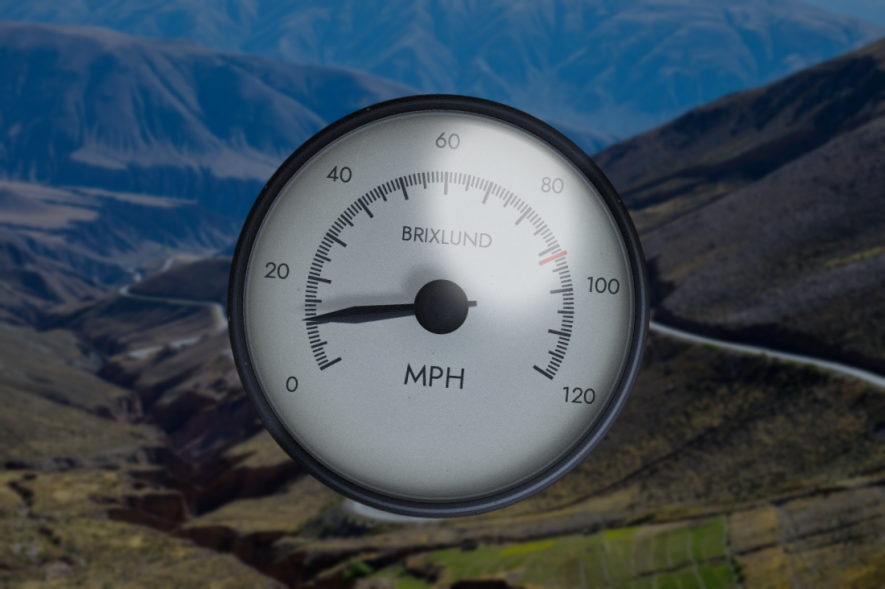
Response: 11mph
